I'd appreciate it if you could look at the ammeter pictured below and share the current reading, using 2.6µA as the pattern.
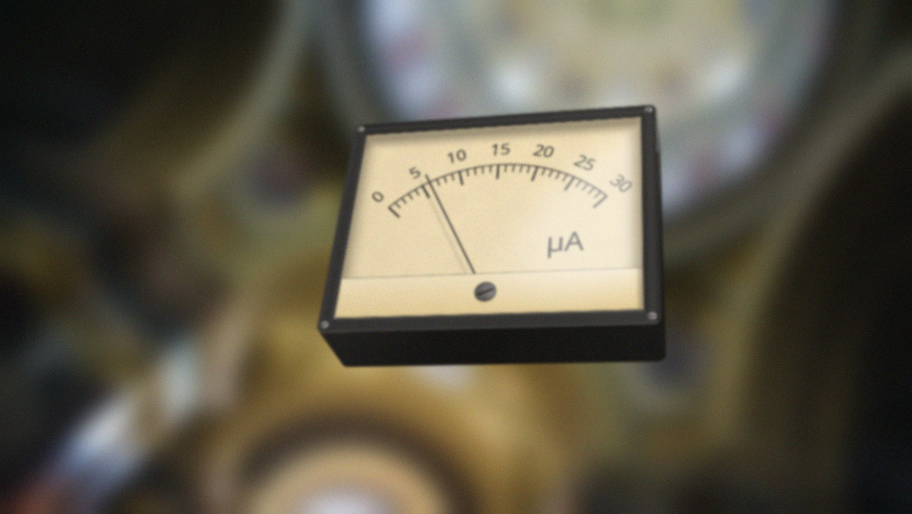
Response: 6µA
